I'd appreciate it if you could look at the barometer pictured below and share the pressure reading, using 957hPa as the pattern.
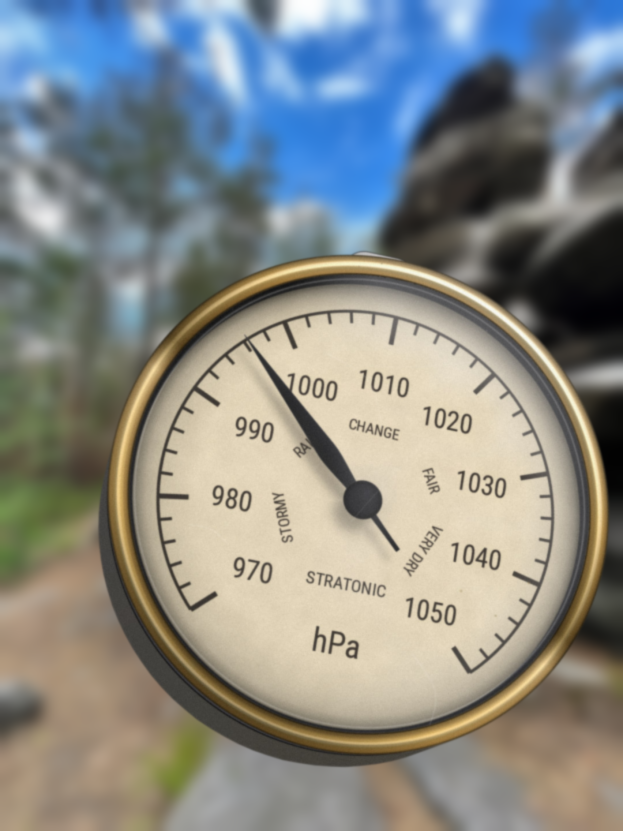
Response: 996hPa
